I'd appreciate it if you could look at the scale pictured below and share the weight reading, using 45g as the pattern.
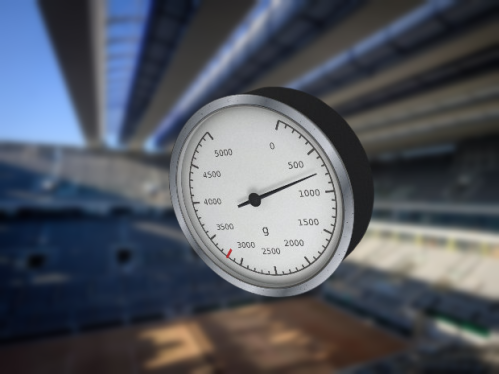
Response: 750g
